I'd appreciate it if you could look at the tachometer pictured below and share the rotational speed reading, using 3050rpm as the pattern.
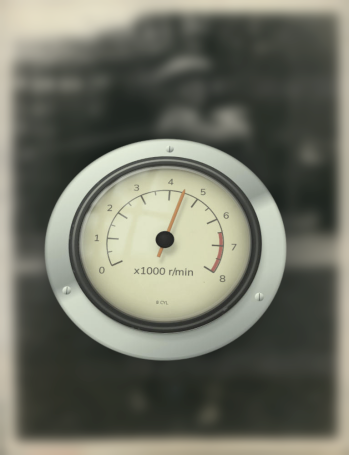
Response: 4500rpm
